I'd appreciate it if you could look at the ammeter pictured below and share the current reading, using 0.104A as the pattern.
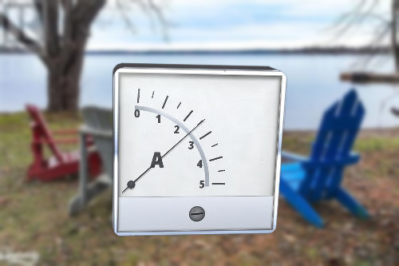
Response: 2.5A
